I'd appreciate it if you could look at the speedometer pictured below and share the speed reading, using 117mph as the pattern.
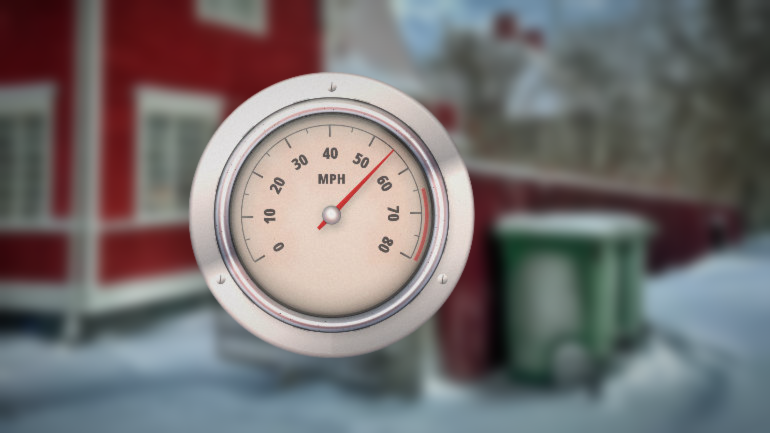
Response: 55mph
